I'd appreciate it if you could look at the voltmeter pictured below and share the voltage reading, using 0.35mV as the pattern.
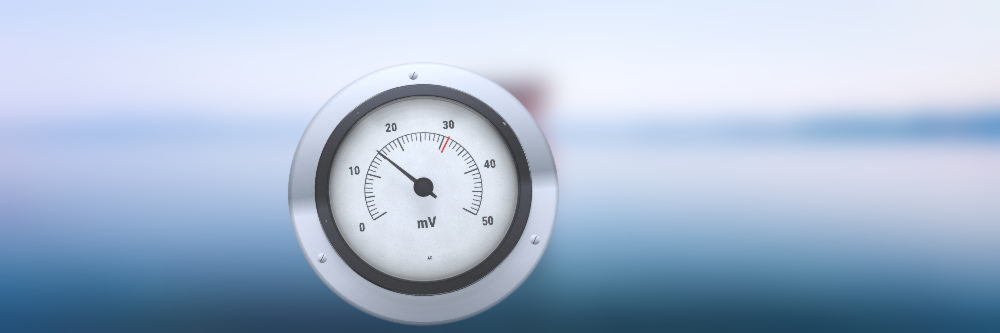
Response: 15mV
